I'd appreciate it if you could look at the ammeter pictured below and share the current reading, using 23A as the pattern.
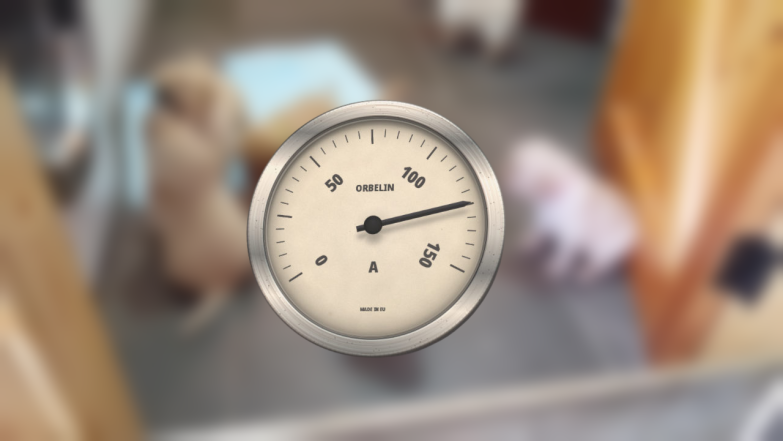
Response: 125A
